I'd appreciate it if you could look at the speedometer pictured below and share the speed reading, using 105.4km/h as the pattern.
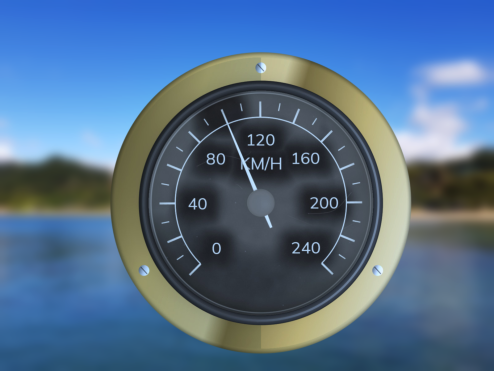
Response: 100km/h
